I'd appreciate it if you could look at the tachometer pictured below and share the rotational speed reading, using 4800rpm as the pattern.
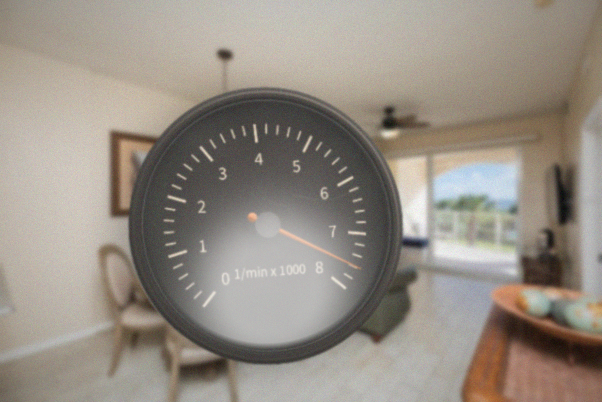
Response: 7600rpm
